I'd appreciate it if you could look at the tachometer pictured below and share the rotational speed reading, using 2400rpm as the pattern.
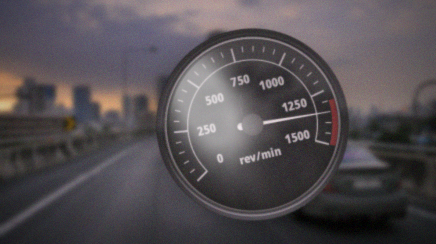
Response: 1350rpm
